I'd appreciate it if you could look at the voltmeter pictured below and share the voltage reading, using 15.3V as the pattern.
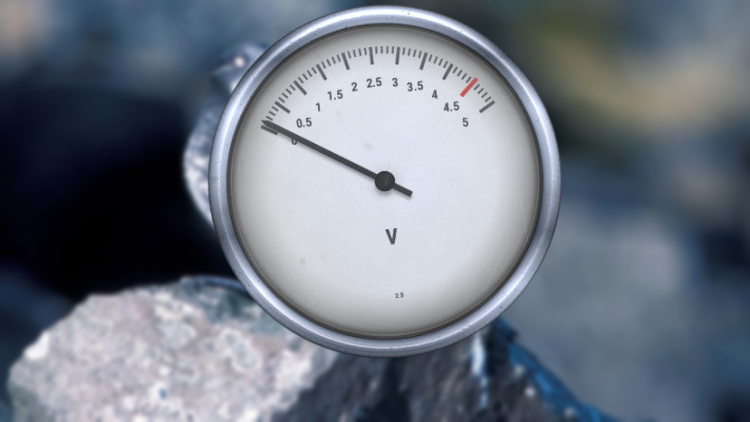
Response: 0.1V
